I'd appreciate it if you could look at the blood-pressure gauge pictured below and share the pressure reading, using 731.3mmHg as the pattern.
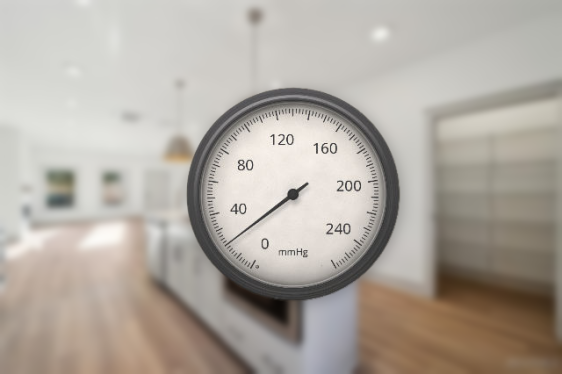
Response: 20mmHg
